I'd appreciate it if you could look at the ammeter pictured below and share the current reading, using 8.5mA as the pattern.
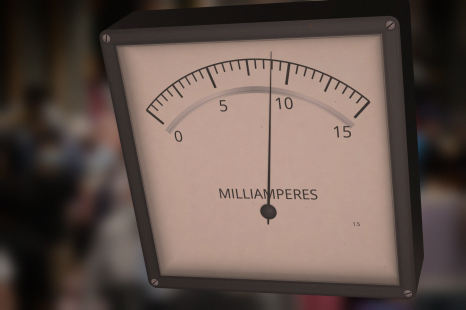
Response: 9mA
